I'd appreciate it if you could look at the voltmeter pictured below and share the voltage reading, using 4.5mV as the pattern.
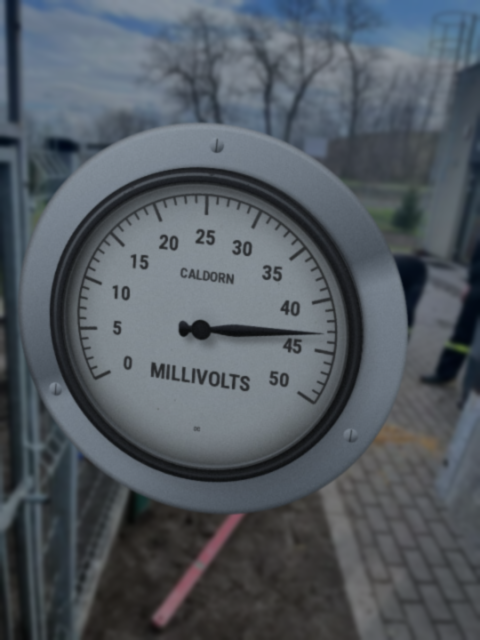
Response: 43mV
